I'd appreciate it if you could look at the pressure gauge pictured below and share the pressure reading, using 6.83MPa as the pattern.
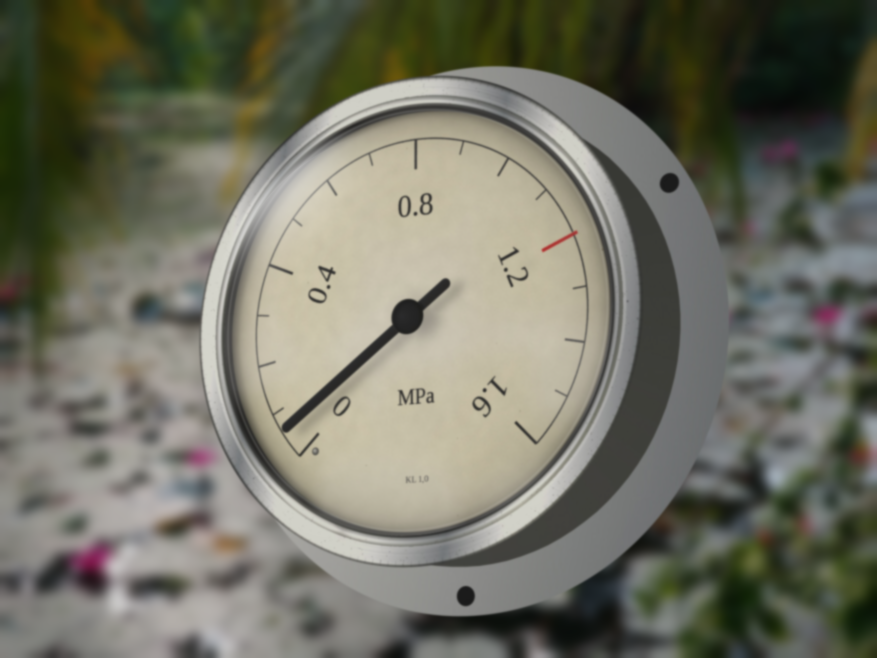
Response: 0.05MPa
